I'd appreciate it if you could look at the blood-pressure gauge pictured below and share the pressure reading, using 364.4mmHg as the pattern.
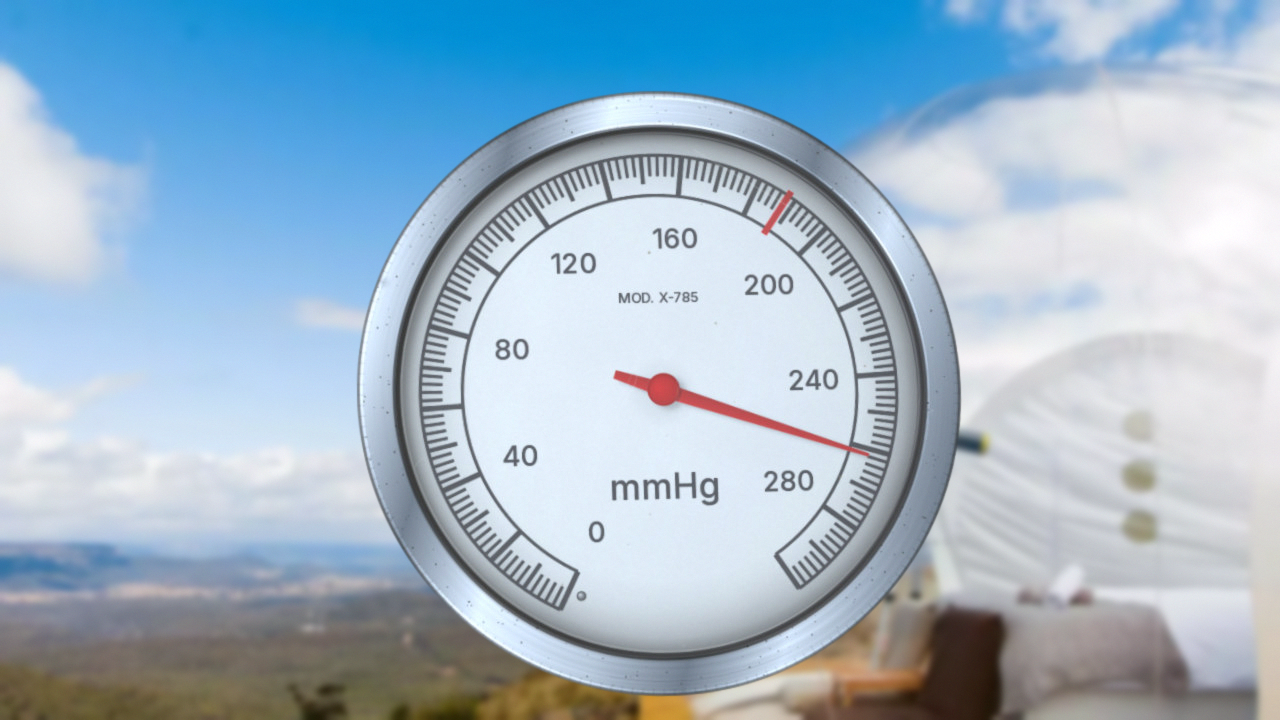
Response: 262mmHg
